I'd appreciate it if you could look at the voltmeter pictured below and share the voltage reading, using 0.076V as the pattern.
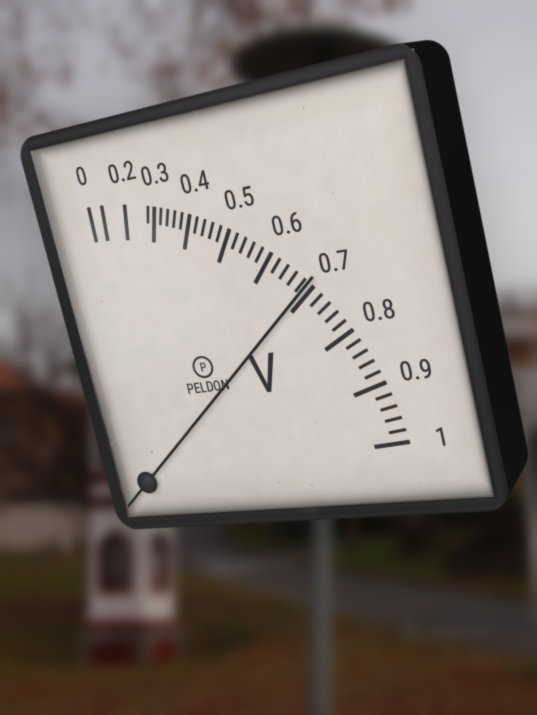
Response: 0.69V
